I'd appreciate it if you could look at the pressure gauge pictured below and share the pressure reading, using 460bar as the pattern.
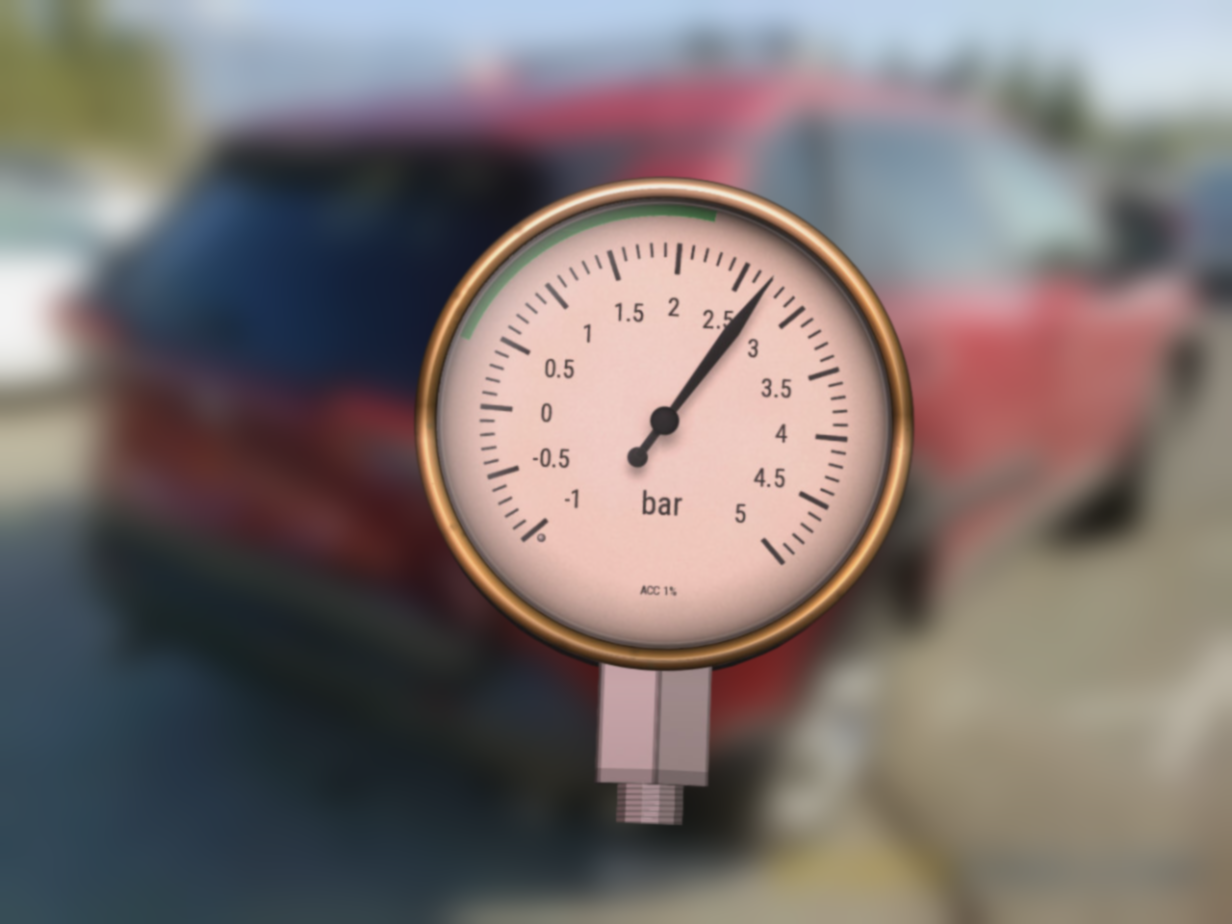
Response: 2.7bar
